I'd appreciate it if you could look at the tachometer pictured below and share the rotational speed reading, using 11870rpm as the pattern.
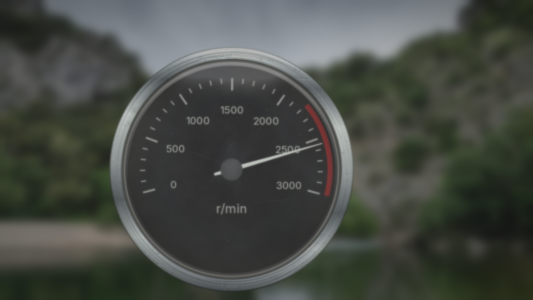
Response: 2550rpm
